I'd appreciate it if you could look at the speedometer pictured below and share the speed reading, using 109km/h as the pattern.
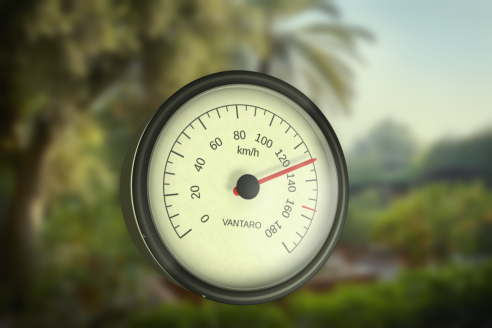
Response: 130km/h
